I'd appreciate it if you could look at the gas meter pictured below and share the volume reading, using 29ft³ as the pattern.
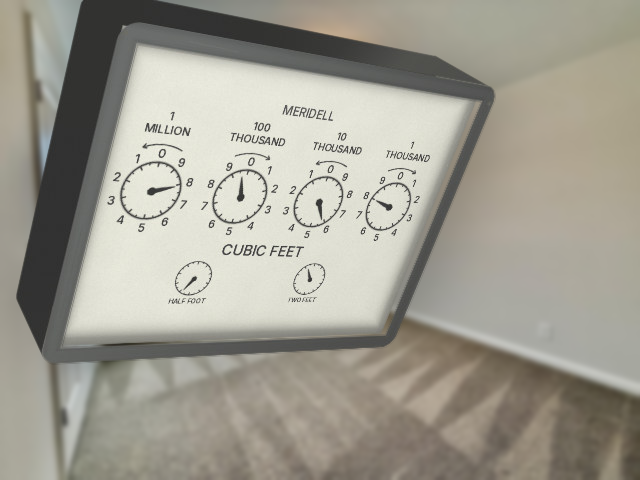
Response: 795800ft³
